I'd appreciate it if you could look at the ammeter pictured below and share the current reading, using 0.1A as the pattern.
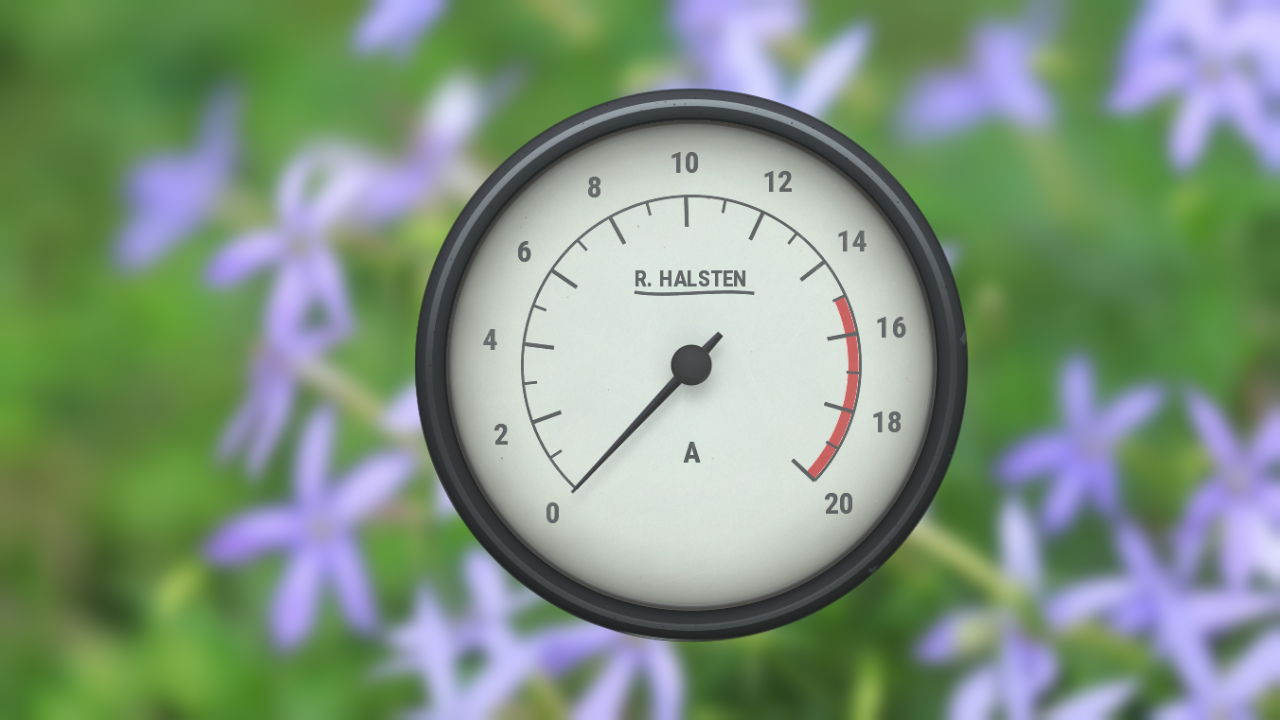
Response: 0A
